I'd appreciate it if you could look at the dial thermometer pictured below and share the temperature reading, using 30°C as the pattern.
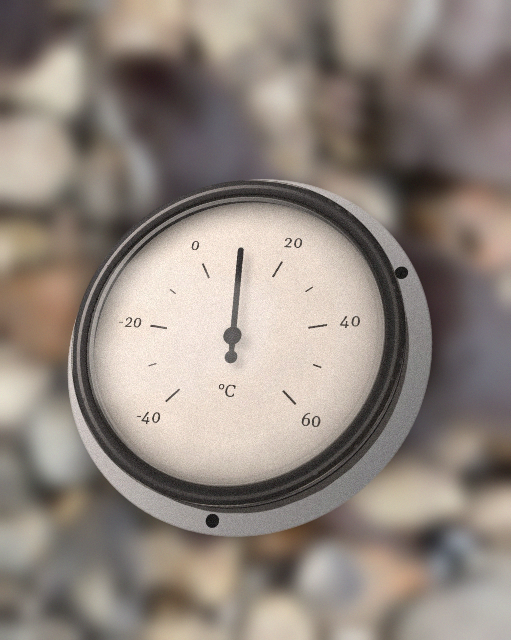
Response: 10°C
